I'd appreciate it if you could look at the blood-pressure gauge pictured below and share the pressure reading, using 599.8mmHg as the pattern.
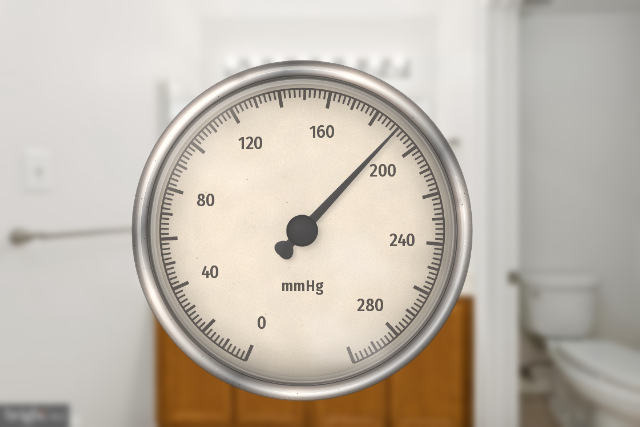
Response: 190mmHg
